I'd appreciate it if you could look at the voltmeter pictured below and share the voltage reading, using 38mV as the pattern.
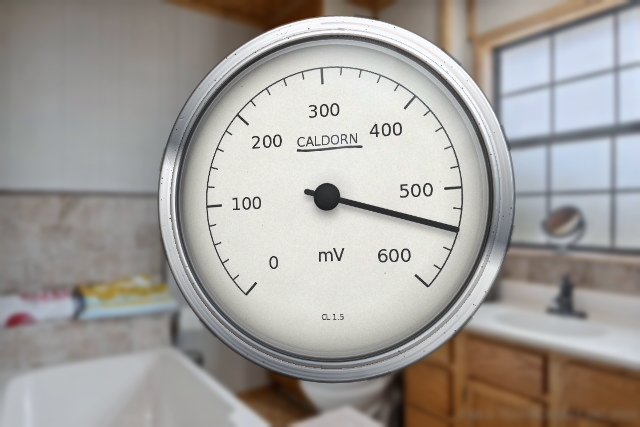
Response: 540mV
